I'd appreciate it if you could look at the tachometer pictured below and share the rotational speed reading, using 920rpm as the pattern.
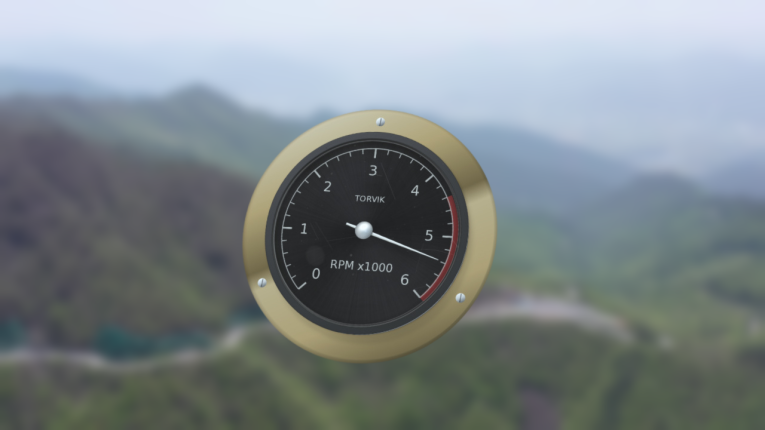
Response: 5400rpm
